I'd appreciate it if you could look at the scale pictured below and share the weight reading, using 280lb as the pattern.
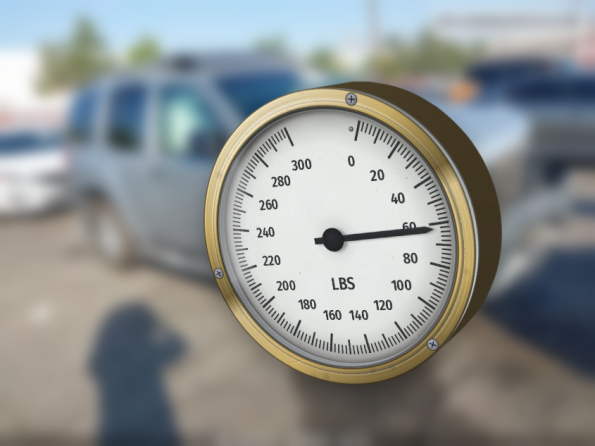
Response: 62lb
